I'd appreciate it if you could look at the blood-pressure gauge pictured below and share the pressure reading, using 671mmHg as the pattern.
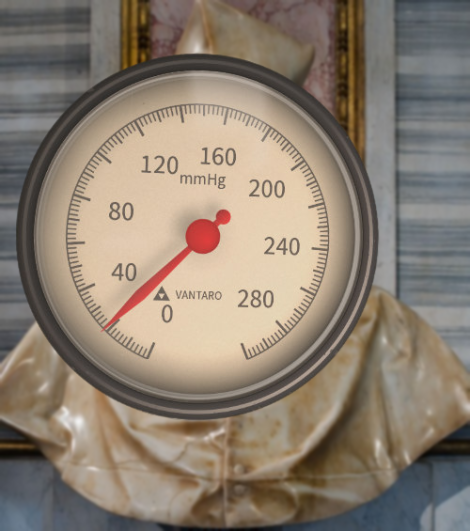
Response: 22mmHg
